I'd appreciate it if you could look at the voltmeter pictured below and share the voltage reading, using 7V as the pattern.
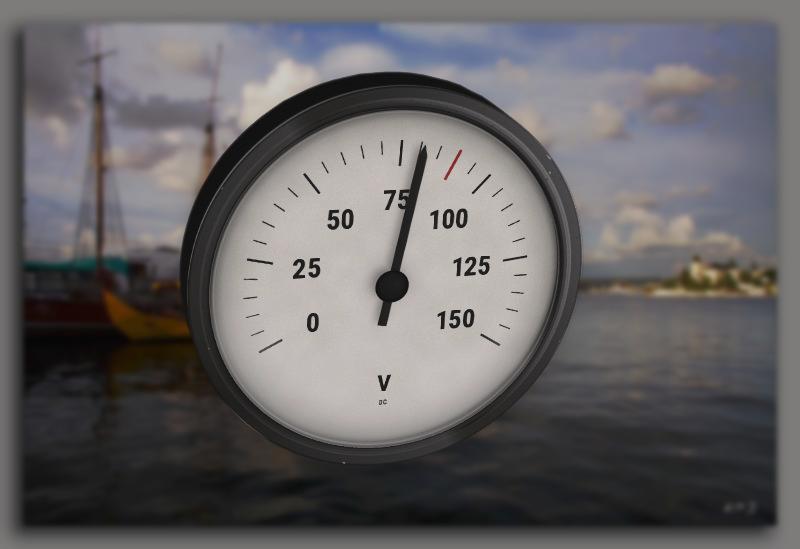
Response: 80V
